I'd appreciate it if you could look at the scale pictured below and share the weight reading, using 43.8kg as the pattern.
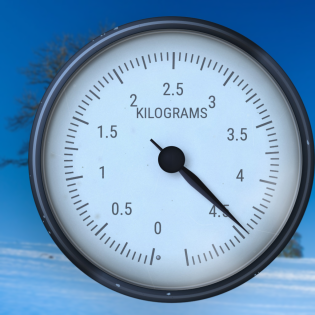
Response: 4.45kg
